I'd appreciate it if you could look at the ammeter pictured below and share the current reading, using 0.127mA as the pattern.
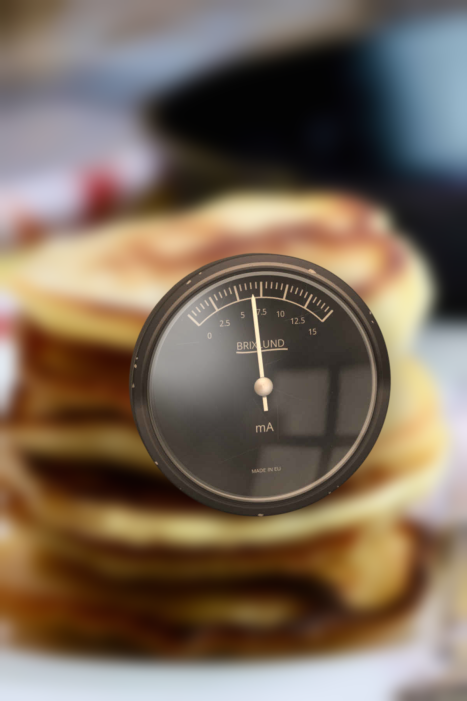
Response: 6.5mA
